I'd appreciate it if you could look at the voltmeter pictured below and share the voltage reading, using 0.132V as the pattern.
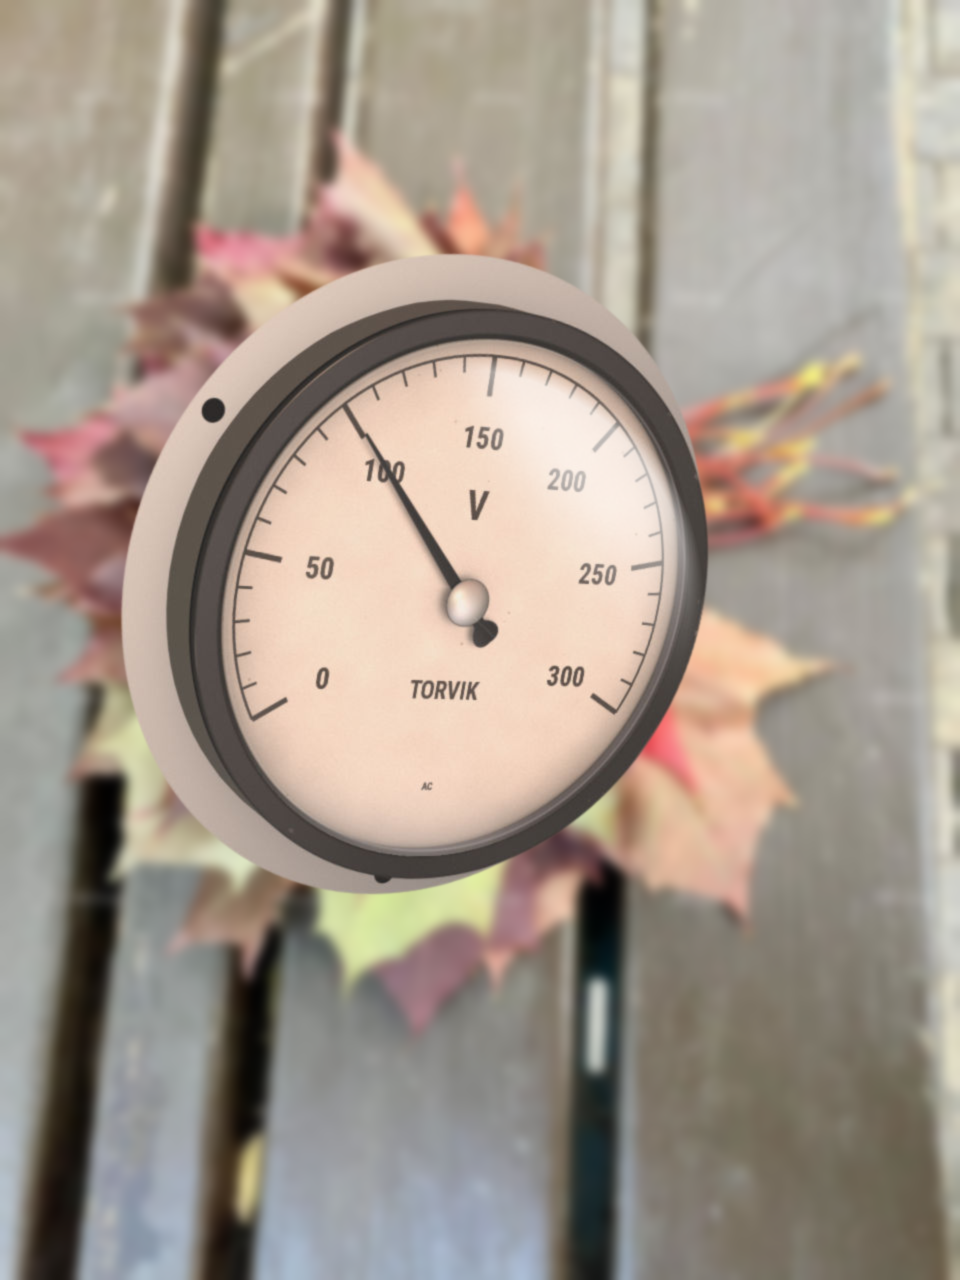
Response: 100V
